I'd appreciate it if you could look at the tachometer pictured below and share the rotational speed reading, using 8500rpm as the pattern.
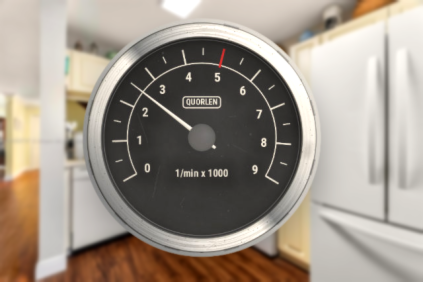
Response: 2500rpm
